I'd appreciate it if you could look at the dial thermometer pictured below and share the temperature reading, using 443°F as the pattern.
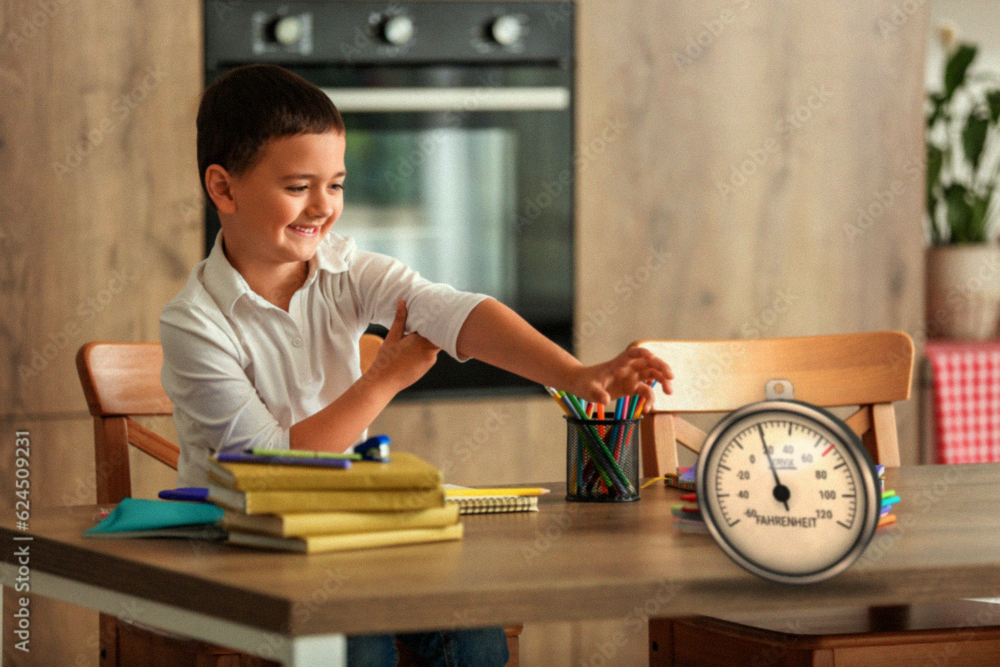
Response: 20°F
